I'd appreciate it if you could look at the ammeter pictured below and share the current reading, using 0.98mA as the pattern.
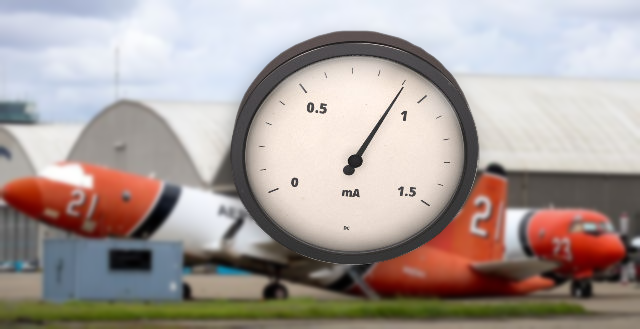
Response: 0.9mA
